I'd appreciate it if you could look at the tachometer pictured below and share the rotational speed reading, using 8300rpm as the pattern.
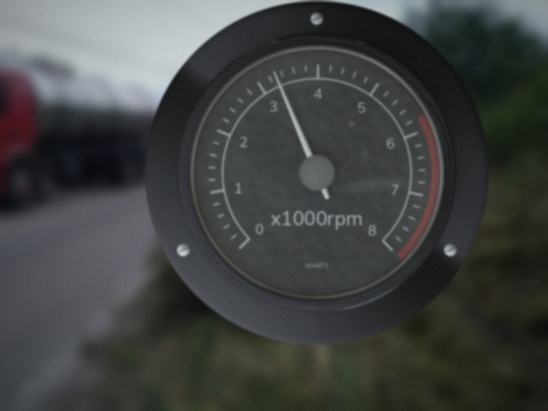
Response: 3300rpm
